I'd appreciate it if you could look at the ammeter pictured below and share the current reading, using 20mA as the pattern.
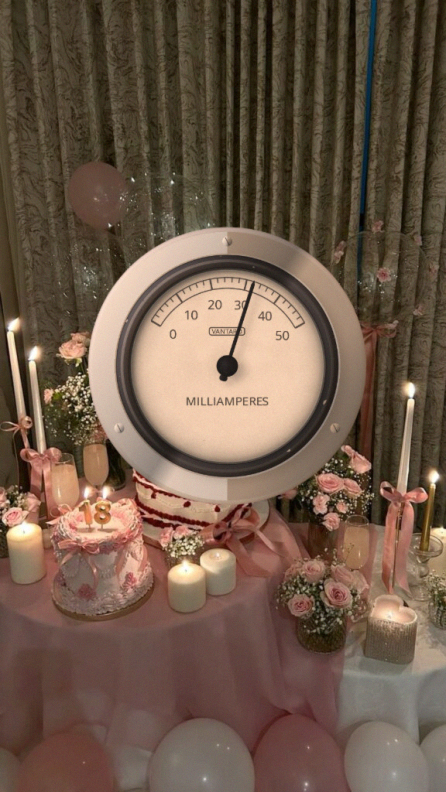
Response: 32mA
